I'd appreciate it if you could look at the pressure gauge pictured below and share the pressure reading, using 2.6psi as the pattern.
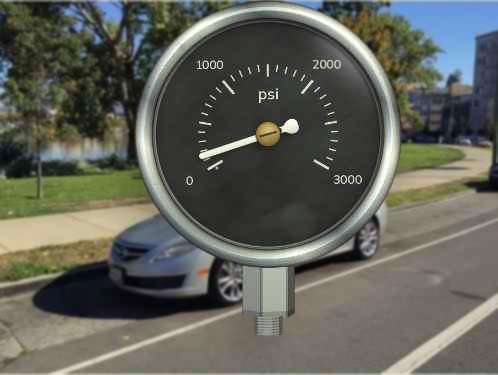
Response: 150psi
